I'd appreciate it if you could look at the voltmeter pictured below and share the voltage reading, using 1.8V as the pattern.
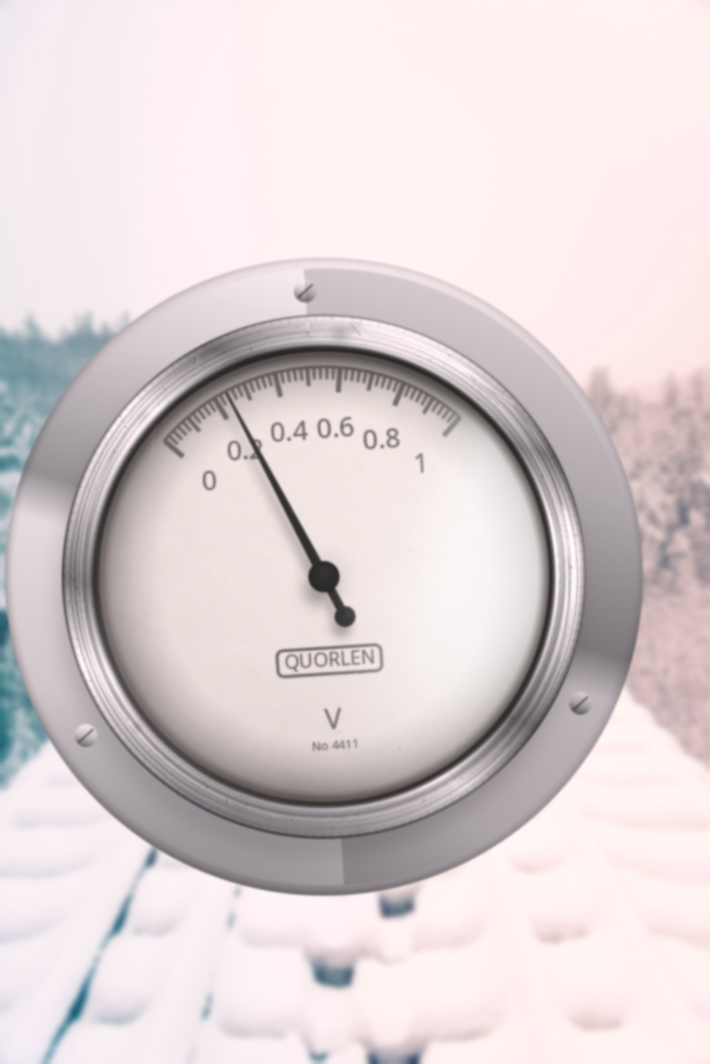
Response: 0.24V
